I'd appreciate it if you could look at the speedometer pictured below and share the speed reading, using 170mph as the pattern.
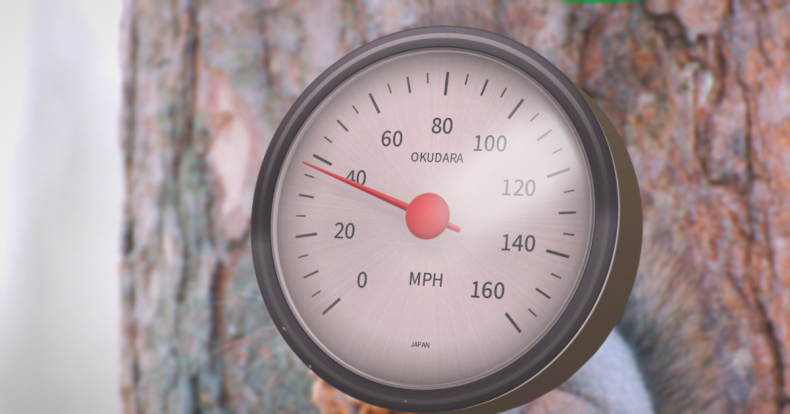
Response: 37.5mph
